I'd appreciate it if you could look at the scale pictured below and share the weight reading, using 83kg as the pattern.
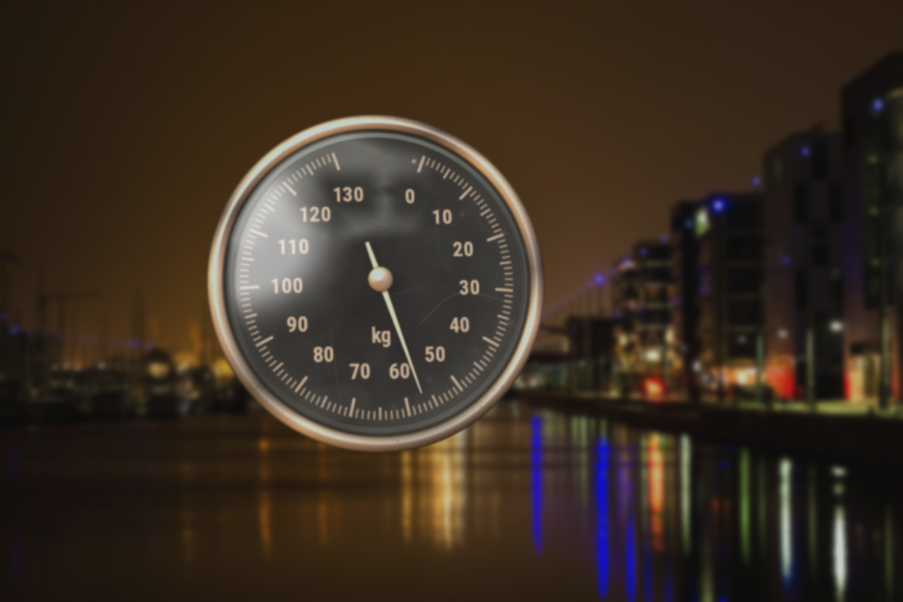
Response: 57kg
